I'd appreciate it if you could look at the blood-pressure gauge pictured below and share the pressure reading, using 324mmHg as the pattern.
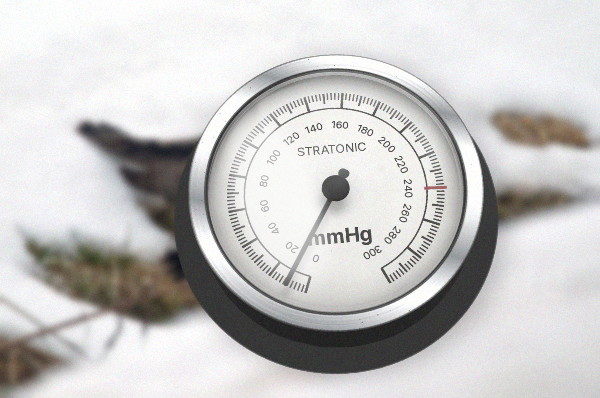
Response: 10mmHg
